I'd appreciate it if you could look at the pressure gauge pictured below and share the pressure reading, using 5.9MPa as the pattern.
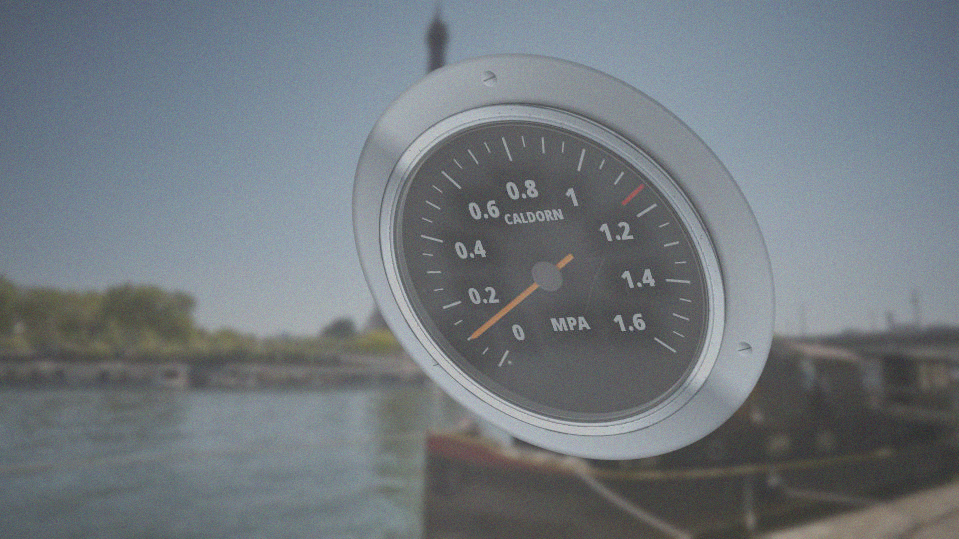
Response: 0.1MPa
